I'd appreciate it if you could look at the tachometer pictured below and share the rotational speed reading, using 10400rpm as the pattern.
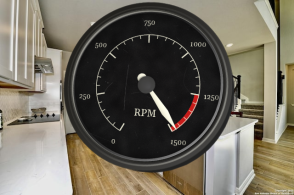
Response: 1475rpm
